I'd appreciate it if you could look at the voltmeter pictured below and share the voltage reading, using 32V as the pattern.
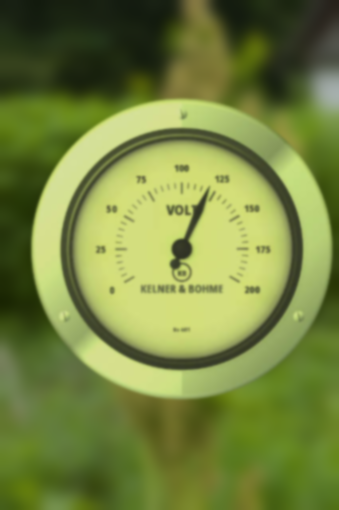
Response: 120V
